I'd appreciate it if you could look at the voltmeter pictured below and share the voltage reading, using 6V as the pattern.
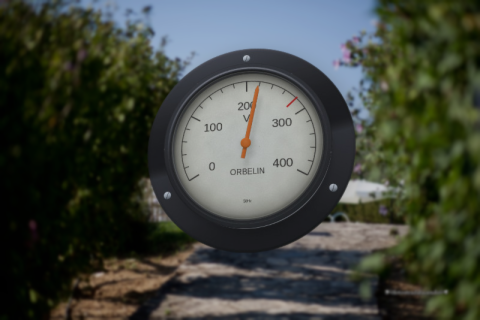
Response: 220V
